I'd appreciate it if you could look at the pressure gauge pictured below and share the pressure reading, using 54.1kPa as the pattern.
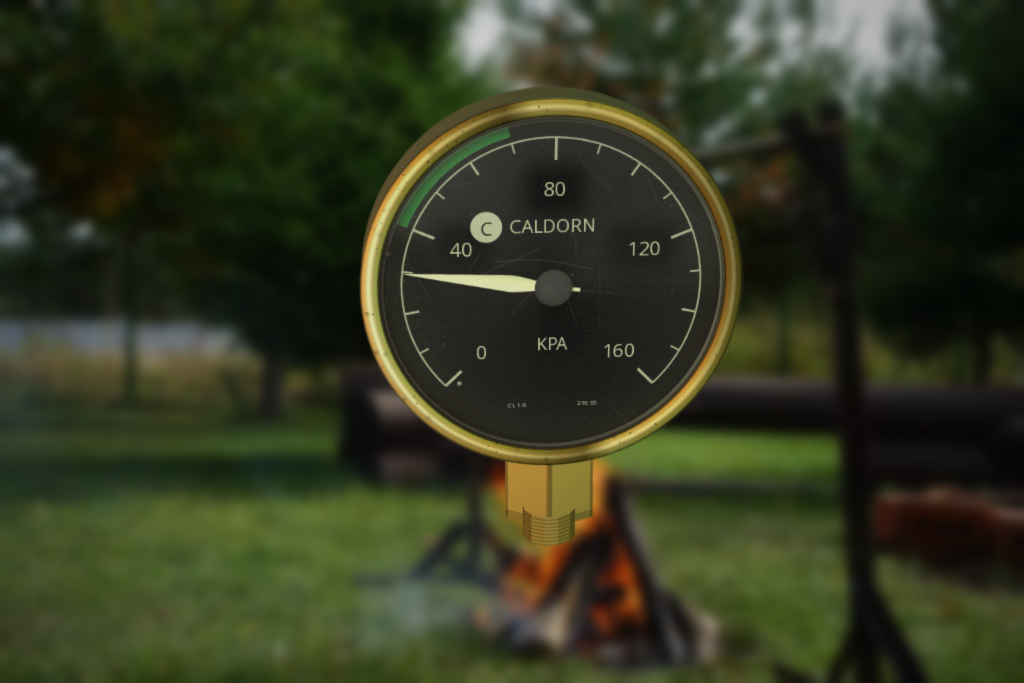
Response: 30kPa
